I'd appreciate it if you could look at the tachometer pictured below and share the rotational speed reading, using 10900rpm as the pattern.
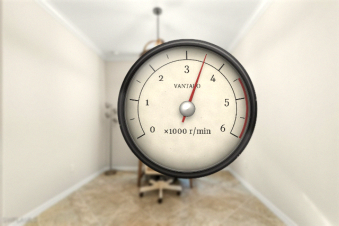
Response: 3500rpm
